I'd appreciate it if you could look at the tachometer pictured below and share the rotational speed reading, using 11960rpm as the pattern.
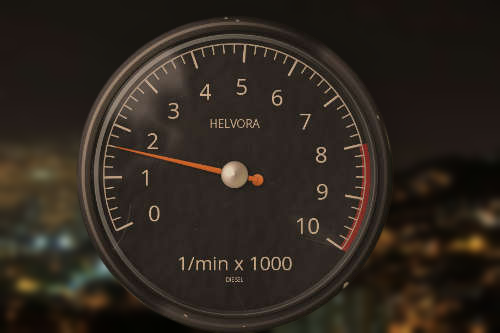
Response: 1600rpm
